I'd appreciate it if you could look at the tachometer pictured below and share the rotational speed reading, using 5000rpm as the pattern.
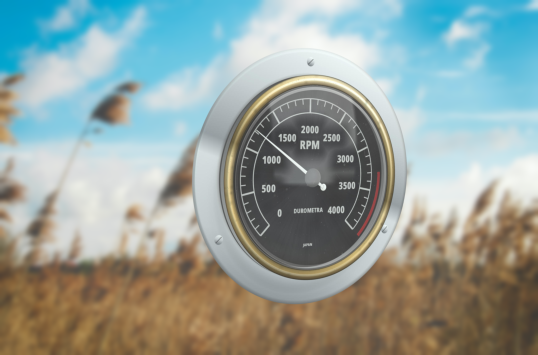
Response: 1200rpm
